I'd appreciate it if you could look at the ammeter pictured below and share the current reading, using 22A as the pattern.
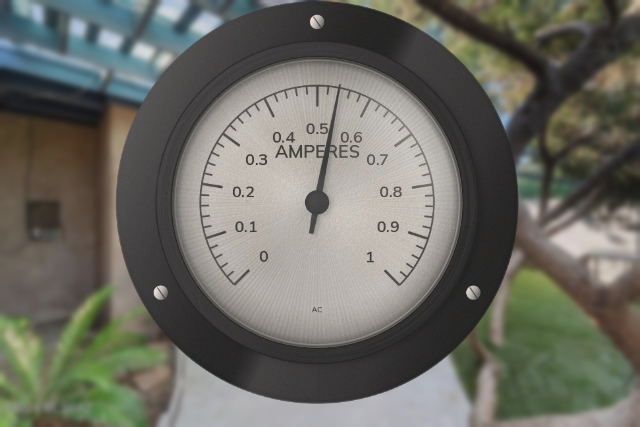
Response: 0.54A
